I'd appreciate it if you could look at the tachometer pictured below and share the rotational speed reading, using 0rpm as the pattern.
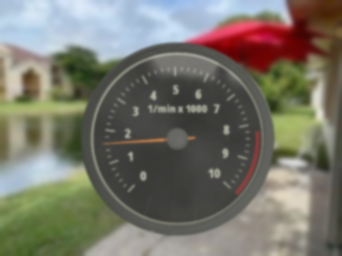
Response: 1600rpm
